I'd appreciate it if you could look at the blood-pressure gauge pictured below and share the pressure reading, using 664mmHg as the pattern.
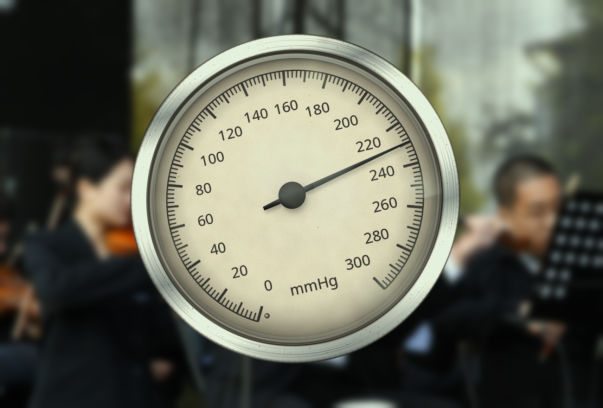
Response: 230mmHg
